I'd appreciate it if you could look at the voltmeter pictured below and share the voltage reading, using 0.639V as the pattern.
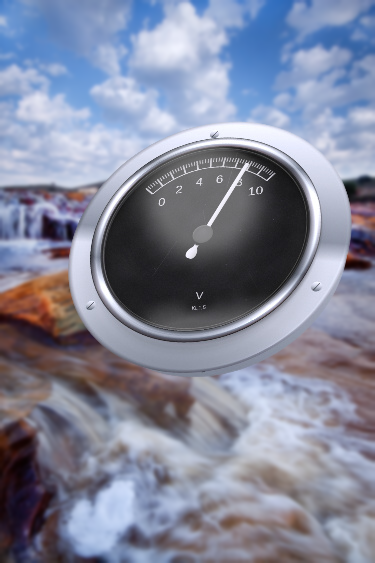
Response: 8V
